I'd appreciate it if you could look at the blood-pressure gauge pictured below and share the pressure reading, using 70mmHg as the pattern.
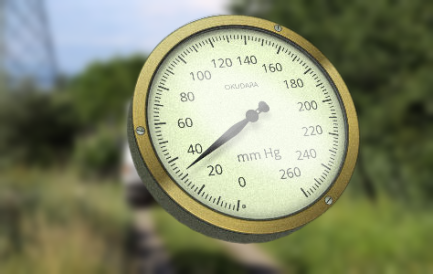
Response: 32mmHg
